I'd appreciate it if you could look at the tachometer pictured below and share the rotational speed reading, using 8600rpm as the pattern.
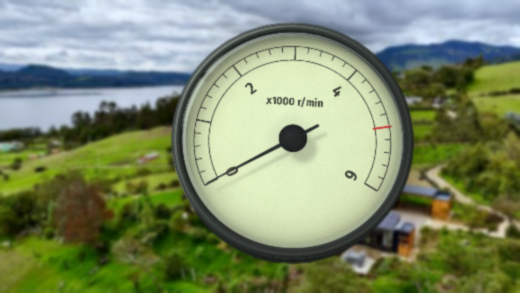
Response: 0rpm
